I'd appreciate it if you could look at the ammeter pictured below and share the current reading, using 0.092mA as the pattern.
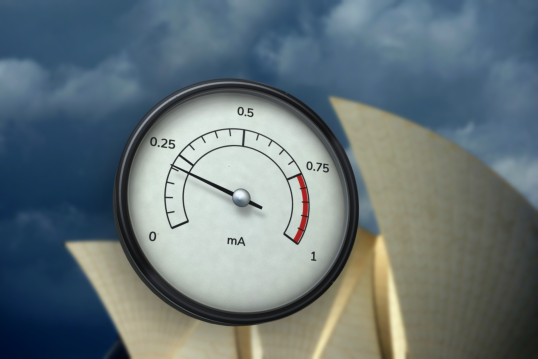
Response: 0.2mA
